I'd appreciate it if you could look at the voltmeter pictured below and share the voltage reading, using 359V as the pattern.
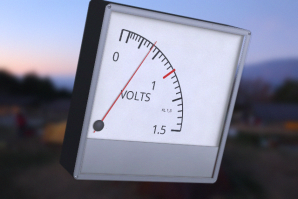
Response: 0.65V
